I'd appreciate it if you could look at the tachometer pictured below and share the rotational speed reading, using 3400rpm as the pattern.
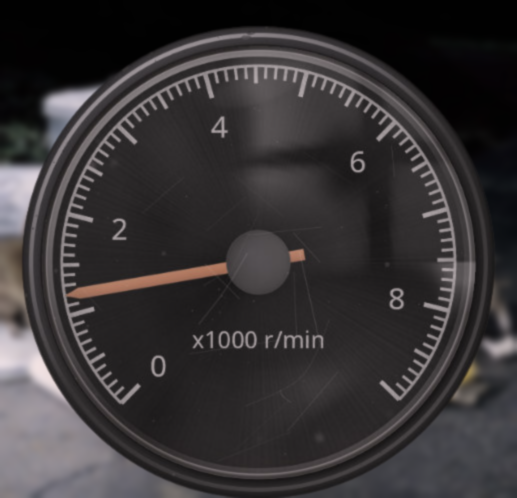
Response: 1200rpm
